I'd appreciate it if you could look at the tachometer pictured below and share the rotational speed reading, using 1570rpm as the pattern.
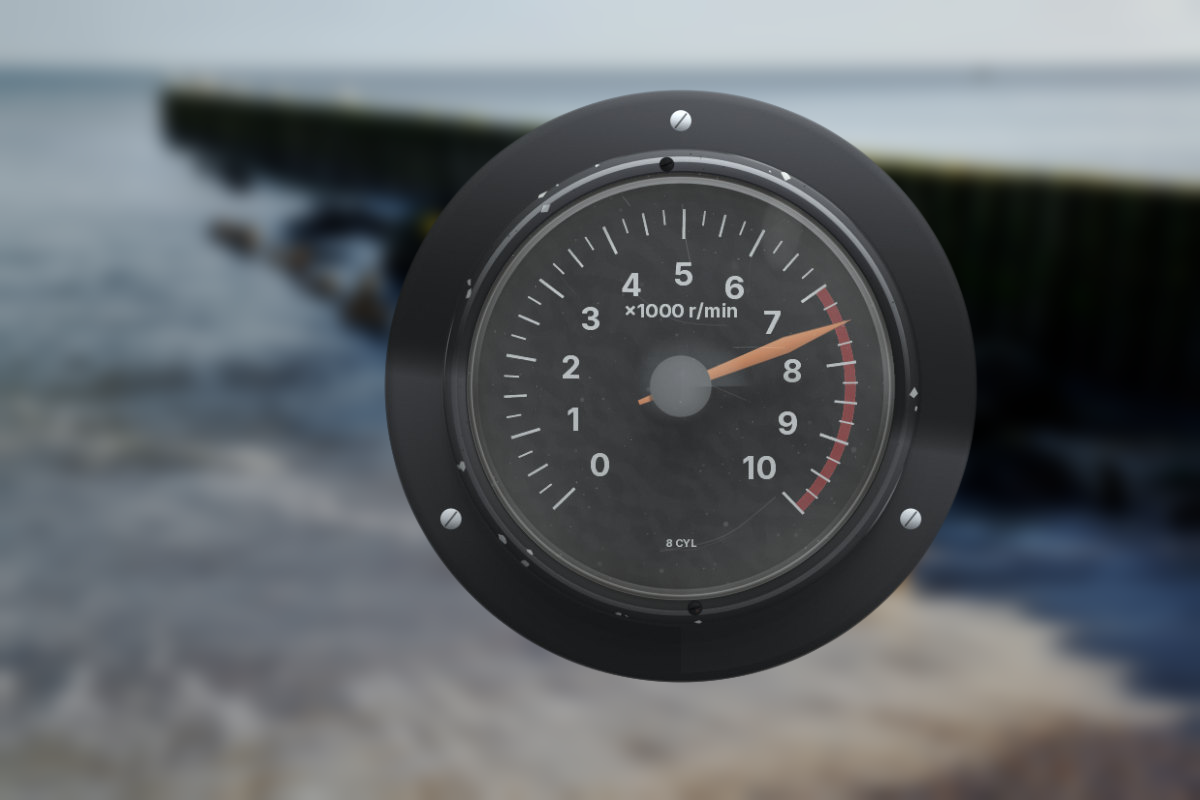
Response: 7500rpm
